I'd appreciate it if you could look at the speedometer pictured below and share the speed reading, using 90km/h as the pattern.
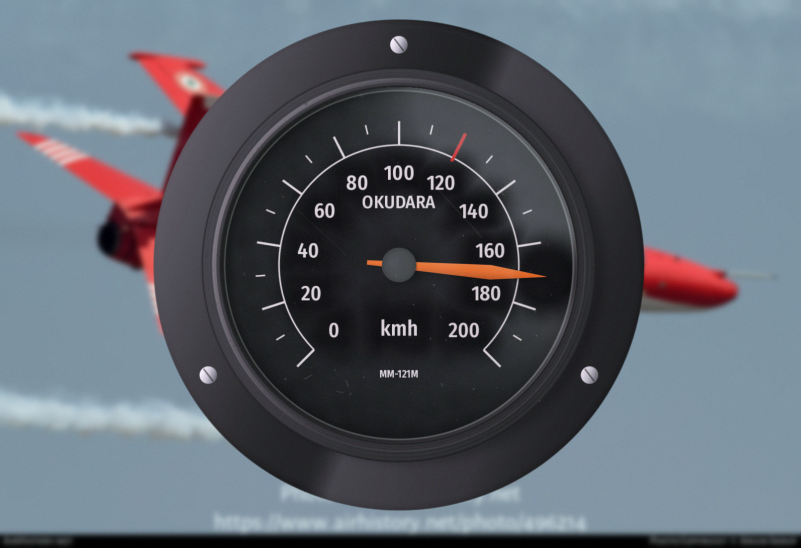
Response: 170km/h
